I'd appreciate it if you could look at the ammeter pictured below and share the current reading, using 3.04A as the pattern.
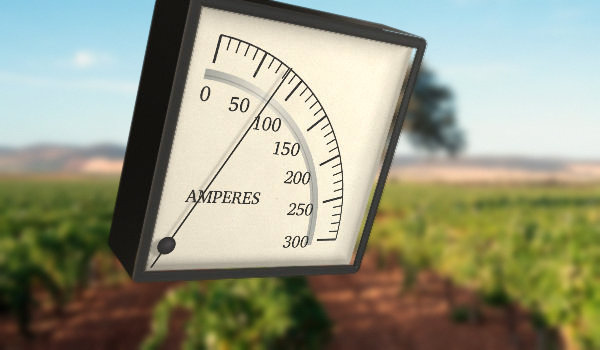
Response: 80A
